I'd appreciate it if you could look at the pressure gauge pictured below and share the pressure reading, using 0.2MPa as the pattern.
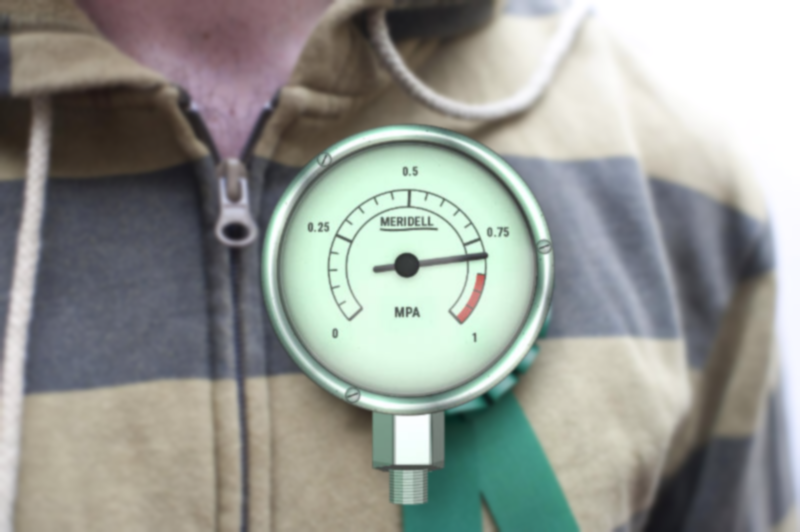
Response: 0.8MPa
